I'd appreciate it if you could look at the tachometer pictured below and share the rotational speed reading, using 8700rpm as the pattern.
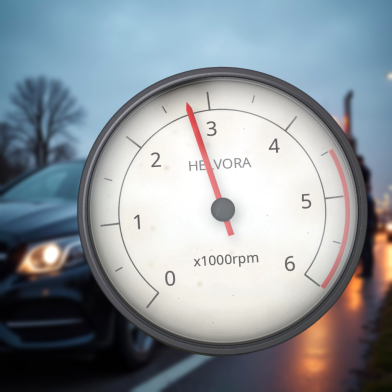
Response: 2750rpm
